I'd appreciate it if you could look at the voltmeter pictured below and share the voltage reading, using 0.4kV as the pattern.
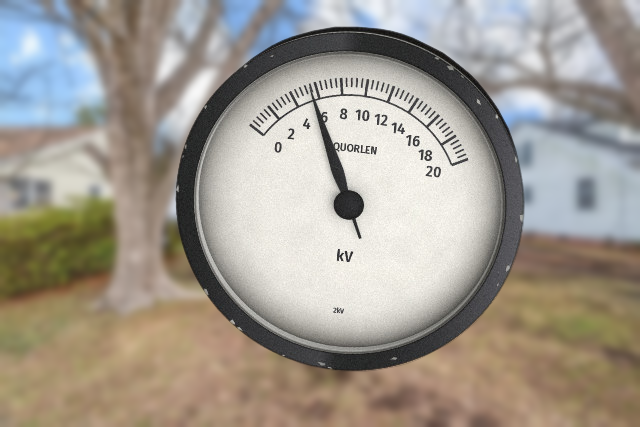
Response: 5.6kV
